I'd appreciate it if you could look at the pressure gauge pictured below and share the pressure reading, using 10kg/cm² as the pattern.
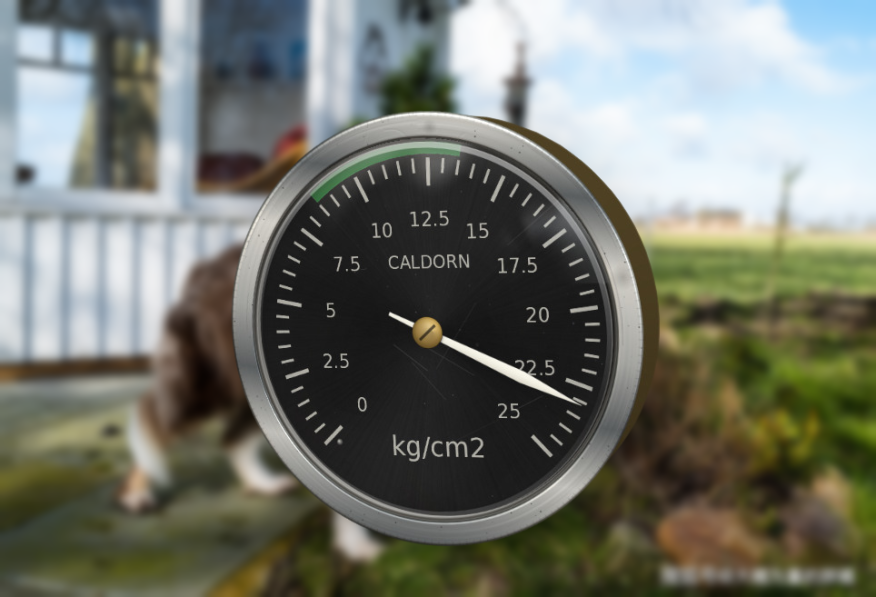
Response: 23kg/cm²
